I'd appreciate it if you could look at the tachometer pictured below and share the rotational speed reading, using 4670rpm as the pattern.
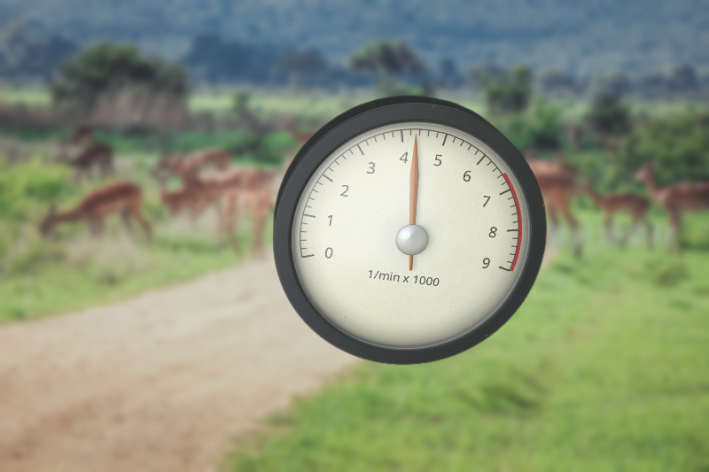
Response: 4300rpm
